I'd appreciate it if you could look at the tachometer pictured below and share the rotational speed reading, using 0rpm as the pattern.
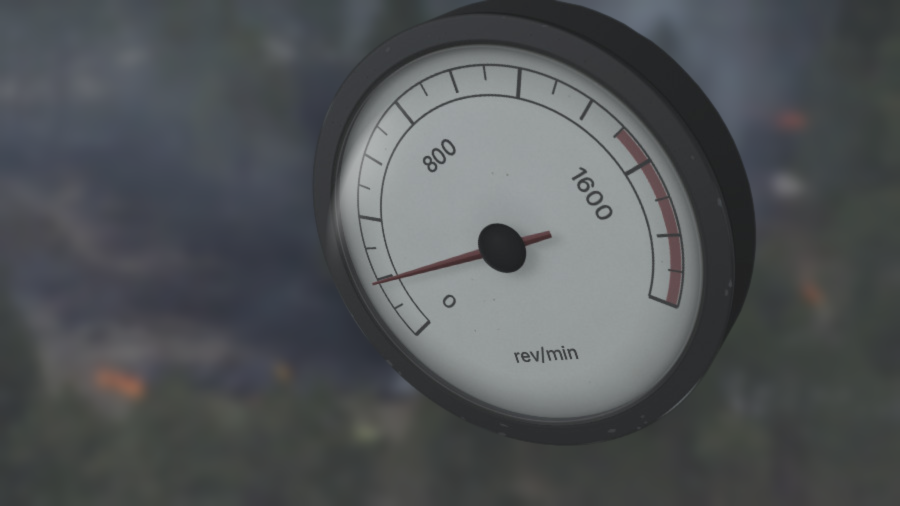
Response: 200rpm
